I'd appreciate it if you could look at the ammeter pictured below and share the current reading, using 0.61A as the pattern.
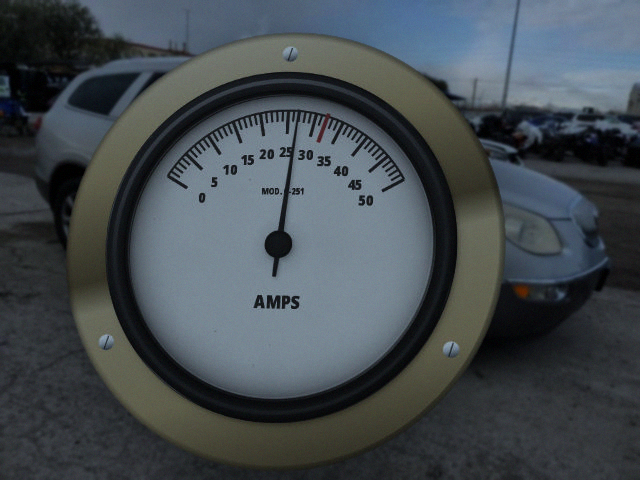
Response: 27A
